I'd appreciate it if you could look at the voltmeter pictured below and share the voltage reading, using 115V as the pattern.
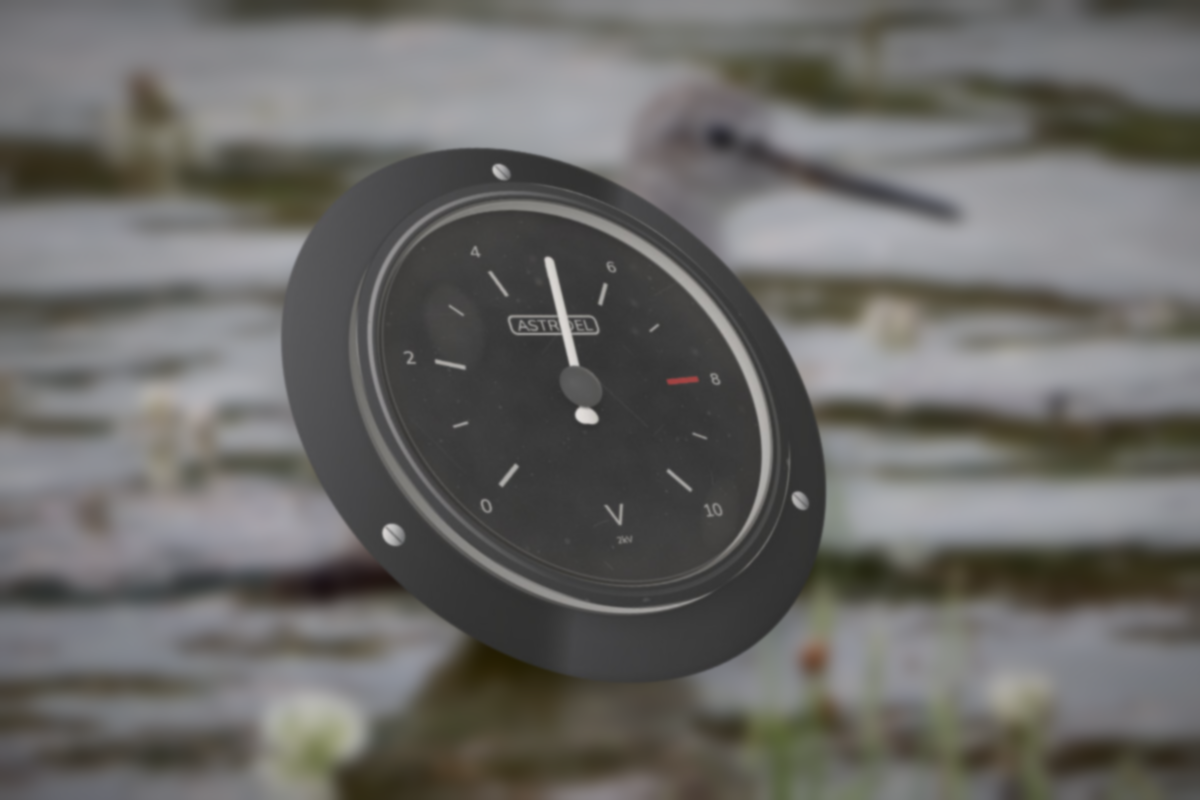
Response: 5V
